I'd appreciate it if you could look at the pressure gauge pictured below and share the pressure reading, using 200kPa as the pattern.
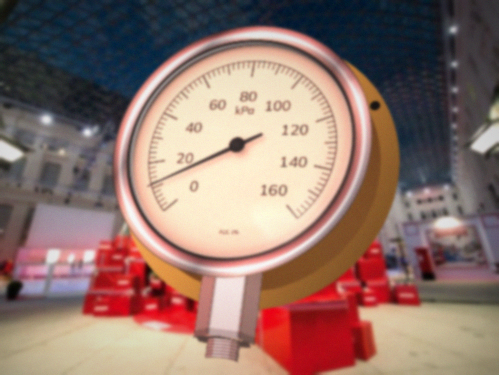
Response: 10kPa
